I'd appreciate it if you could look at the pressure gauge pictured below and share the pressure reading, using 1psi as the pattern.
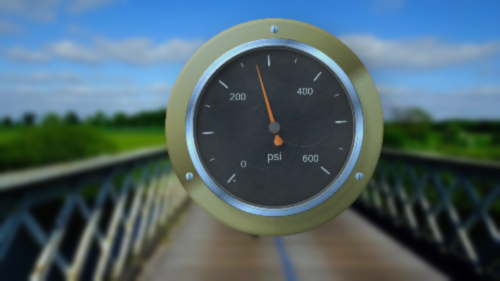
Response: 275psi
